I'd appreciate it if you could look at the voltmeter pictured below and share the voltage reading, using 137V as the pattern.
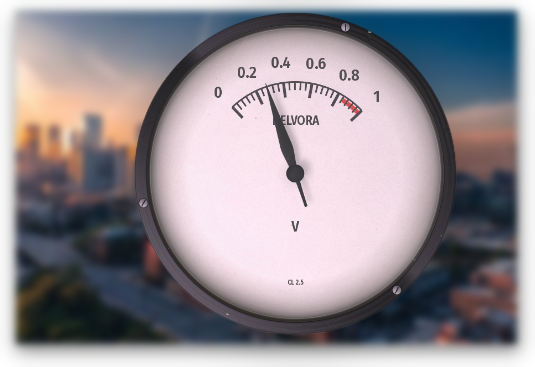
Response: 0.28V
